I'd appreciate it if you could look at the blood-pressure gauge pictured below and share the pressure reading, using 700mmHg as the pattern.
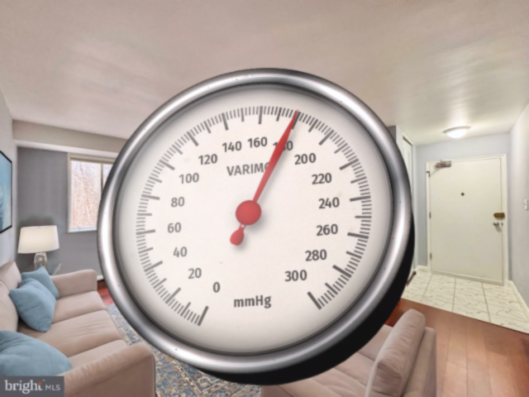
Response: 180mmHg
